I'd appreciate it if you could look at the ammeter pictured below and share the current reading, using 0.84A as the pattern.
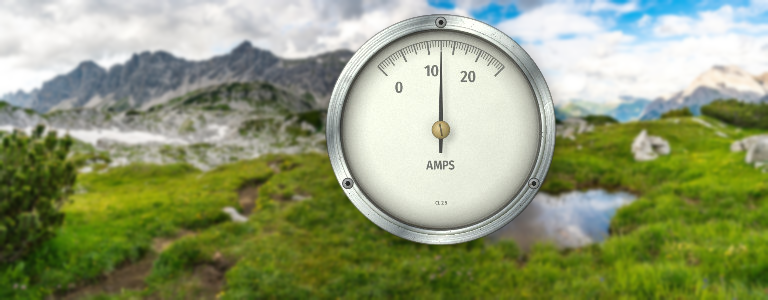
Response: 12.5A
